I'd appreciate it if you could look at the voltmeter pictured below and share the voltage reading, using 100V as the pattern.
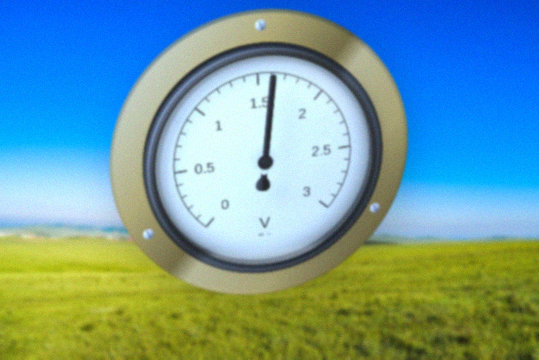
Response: 1.6V
